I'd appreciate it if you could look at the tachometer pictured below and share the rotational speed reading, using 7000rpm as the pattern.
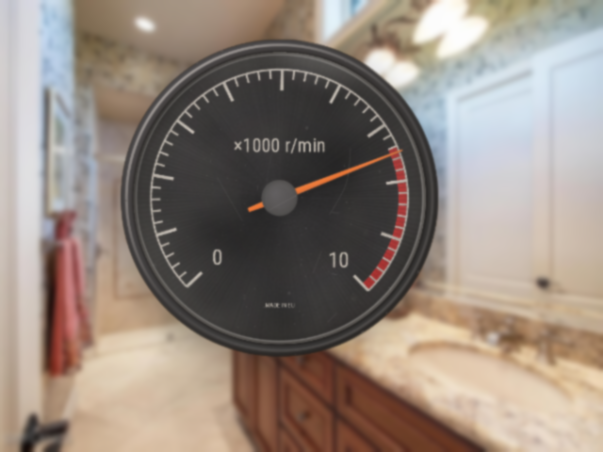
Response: 7500rpm
